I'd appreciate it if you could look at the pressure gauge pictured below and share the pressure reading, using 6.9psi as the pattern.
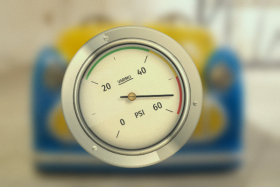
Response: 55psi
